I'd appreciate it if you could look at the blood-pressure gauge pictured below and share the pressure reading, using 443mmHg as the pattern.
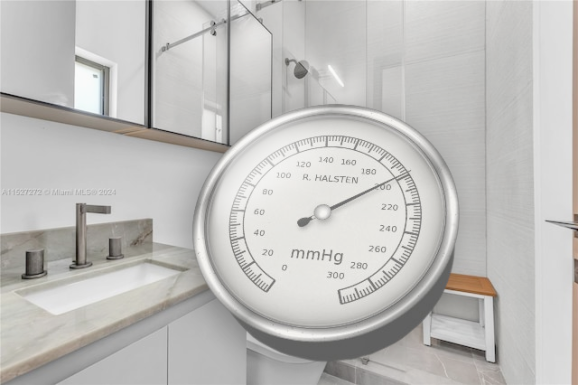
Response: 200mmHg
